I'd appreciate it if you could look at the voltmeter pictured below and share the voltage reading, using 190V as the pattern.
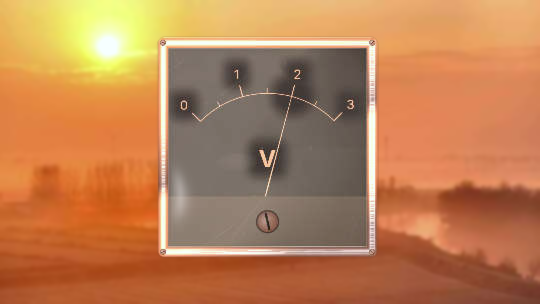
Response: 2V
